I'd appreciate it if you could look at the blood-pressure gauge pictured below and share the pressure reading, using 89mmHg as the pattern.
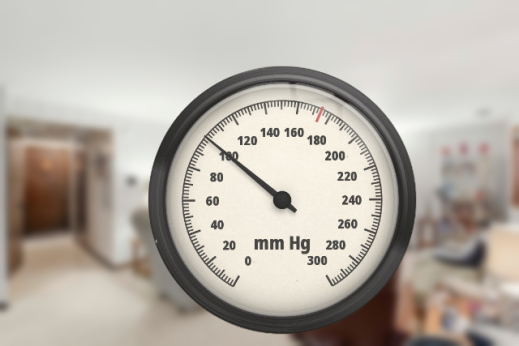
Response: 100mmHg
